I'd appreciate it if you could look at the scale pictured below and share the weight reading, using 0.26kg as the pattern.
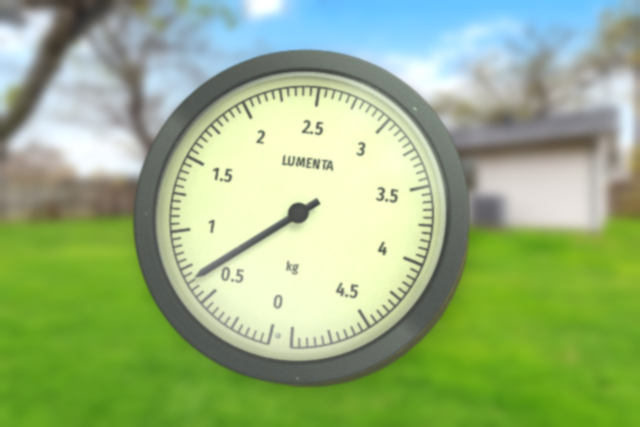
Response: 0.65kg
